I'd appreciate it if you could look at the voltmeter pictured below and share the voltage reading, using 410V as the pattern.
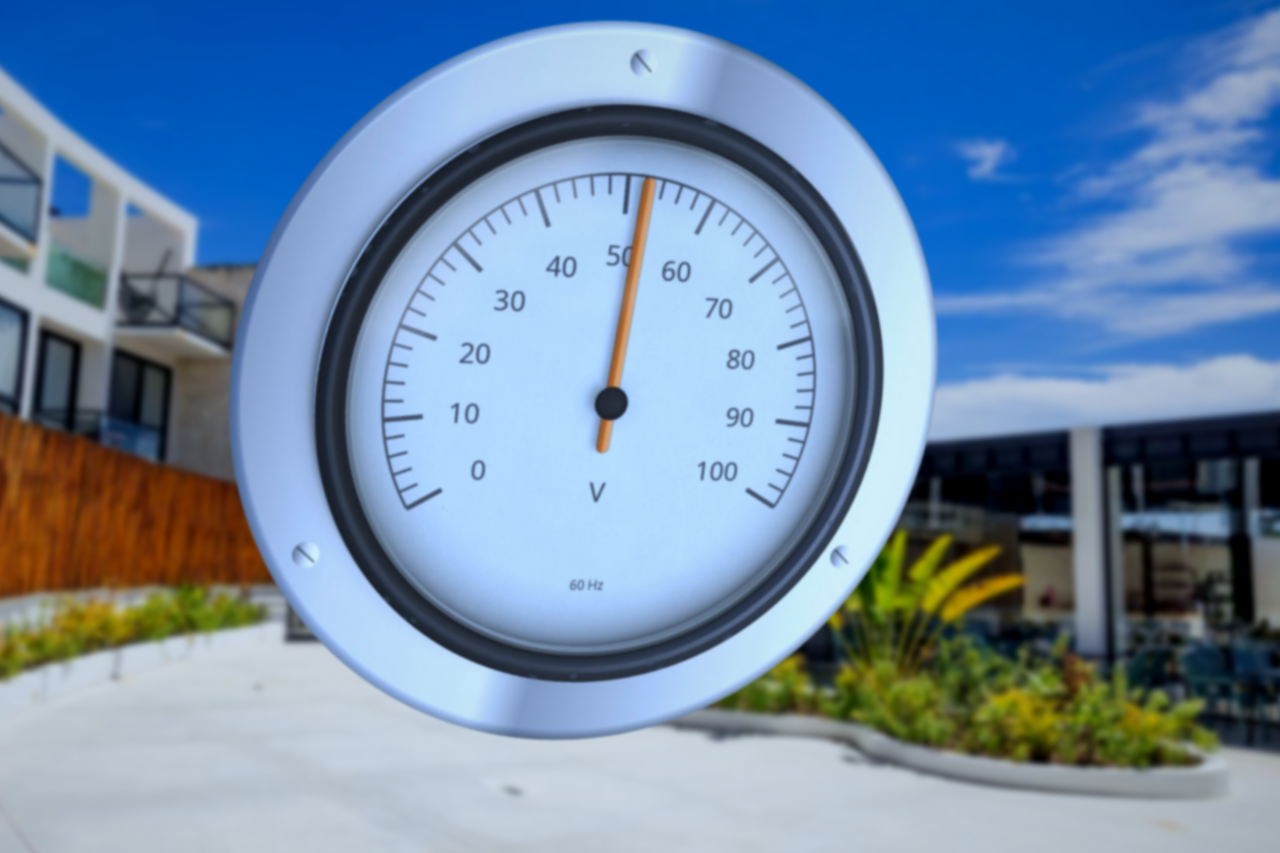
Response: 52V
